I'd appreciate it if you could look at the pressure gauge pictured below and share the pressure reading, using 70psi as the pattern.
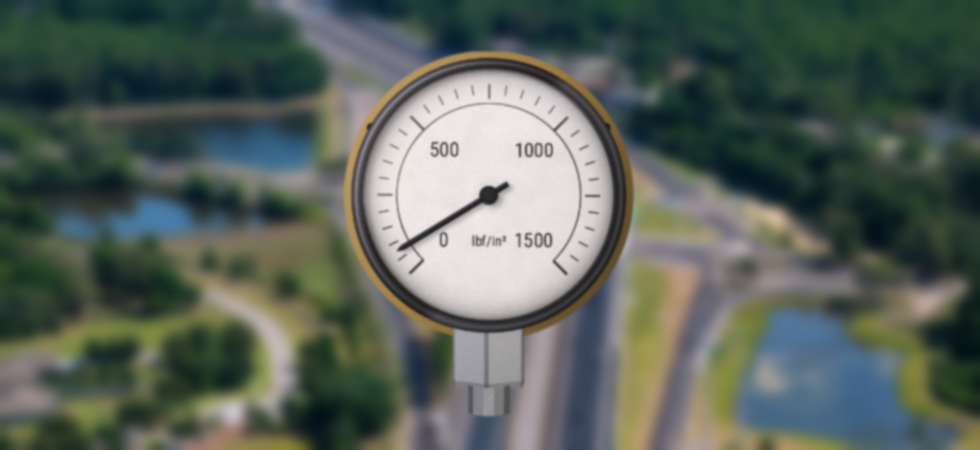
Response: 75psi
